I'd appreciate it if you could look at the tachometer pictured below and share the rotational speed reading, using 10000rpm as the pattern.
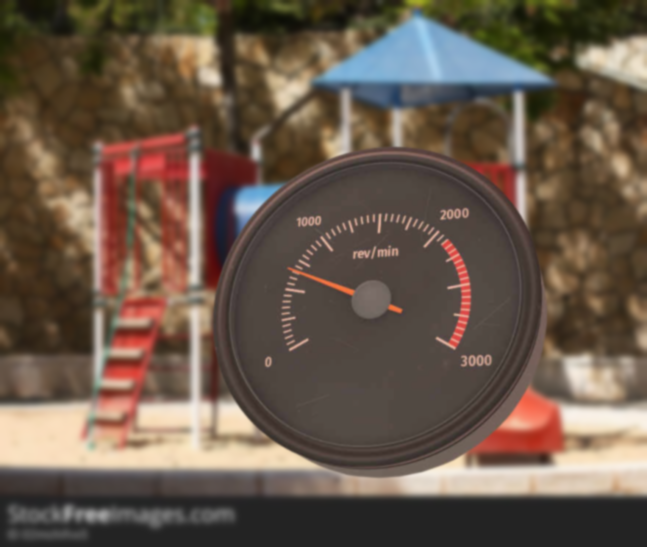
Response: 650rpm
